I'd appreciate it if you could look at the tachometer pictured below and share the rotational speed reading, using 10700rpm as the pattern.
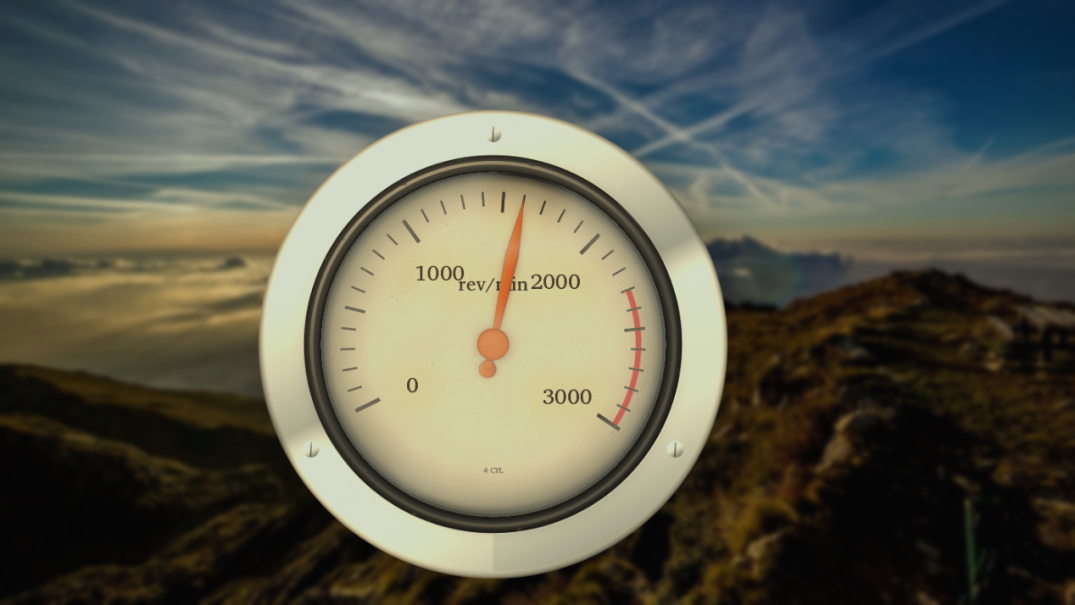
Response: 1600rpm
